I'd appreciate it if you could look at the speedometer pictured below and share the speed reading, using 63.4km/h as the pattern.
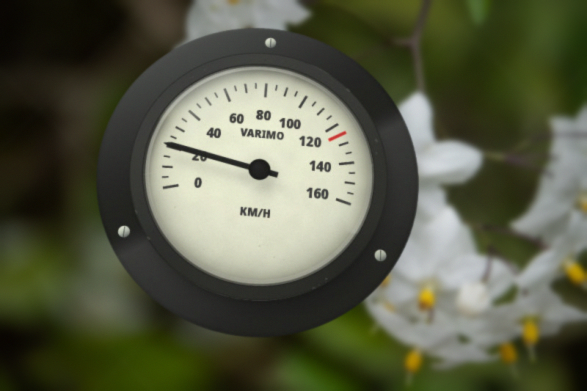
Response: 20km/h
